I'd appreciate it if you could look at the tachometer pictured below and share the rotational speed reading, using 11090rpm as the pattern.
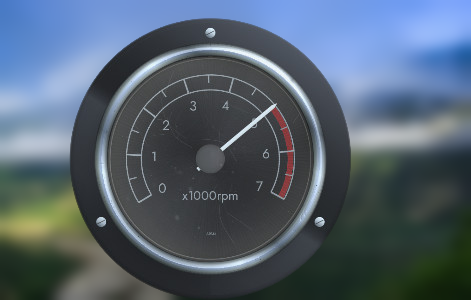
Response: 5000rpm
